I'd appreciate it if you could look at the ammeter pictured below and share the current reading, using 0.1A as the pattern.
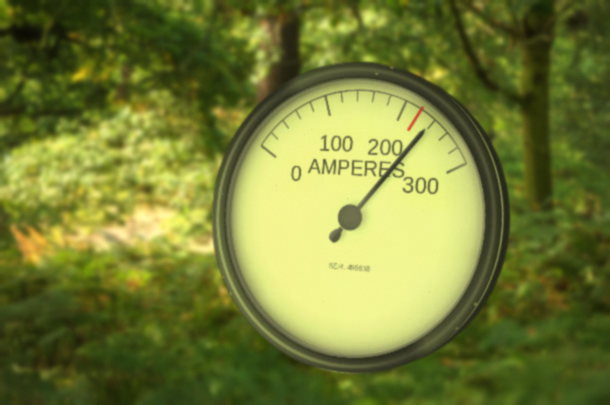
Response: 240A
